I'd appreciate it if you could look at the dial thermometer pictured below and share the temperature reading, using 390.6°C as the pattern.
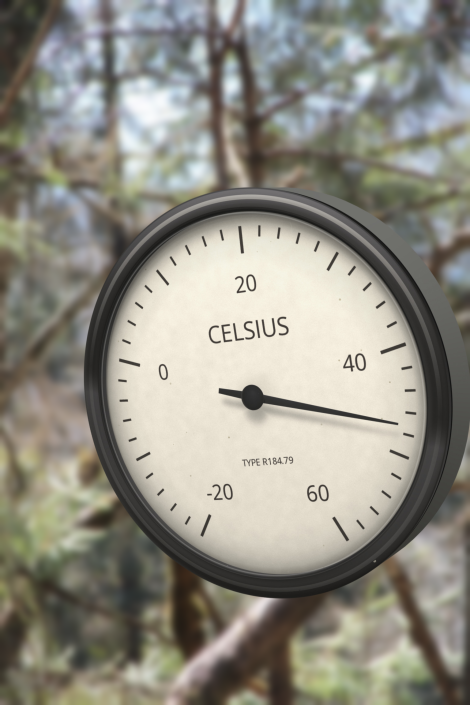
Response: 47°C
